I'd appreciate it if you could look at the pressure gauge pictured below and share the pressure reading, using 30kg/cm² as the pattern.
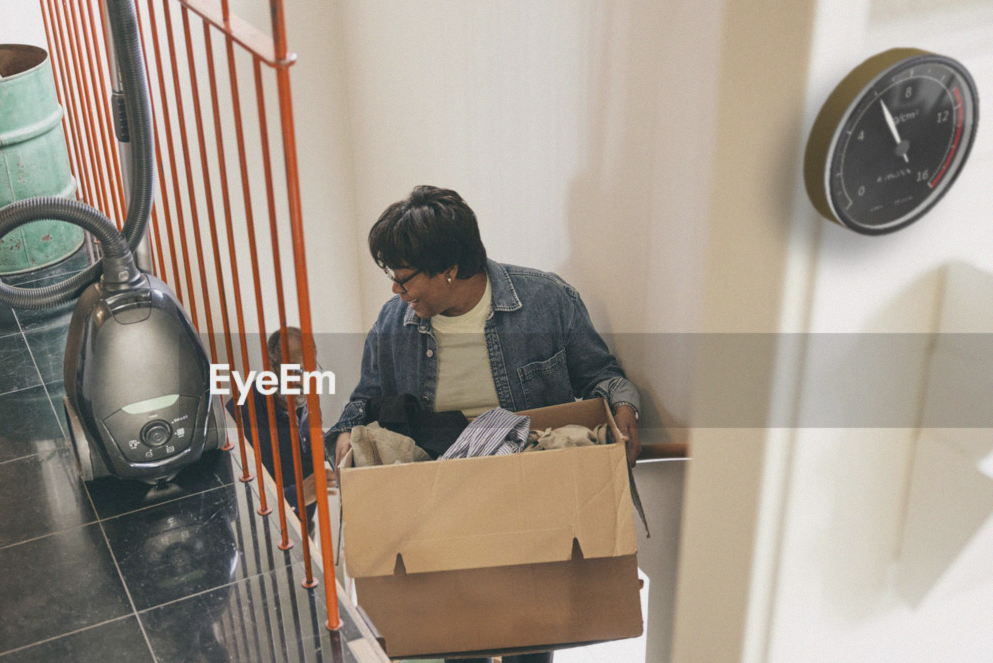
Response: 6kg/cm²
